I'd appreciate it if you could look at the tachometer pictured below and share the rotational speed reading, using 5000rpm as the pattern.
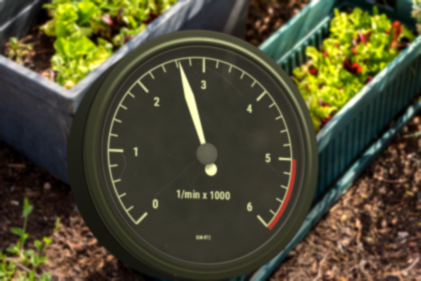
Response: 2600rpm
